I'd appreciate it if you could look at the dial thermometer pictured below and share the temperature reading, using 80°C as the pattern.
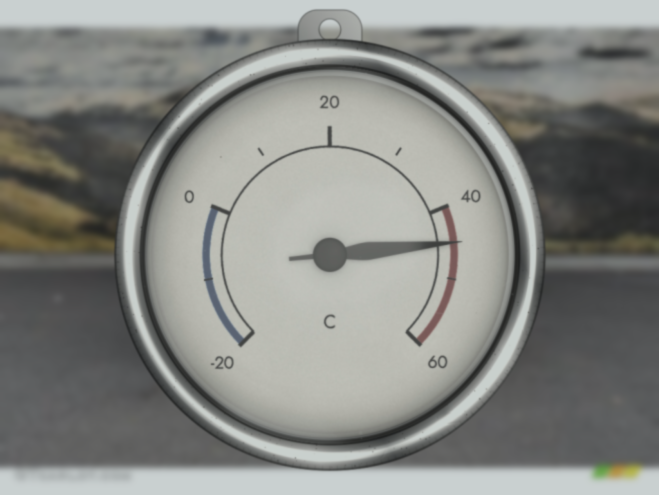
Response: 45°C
